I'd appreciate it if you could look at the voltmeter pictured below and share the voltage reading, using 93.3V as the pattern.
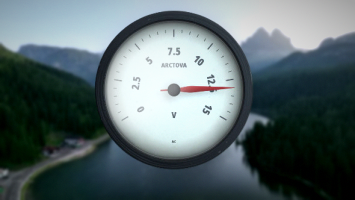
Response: 13V
